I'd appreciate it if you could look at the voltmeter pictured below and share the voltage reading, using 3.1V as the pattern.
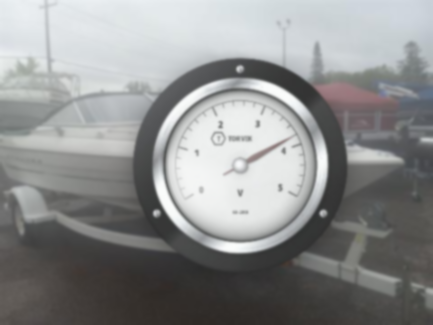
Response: 3.8V
